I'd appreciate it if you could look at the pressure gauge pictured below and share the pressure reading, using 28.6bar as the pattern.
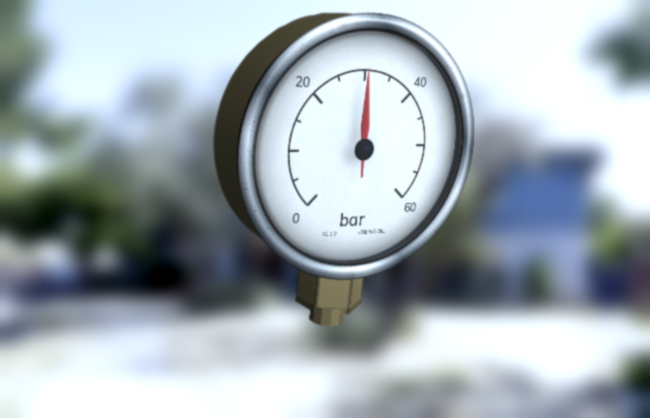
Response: 30bar
